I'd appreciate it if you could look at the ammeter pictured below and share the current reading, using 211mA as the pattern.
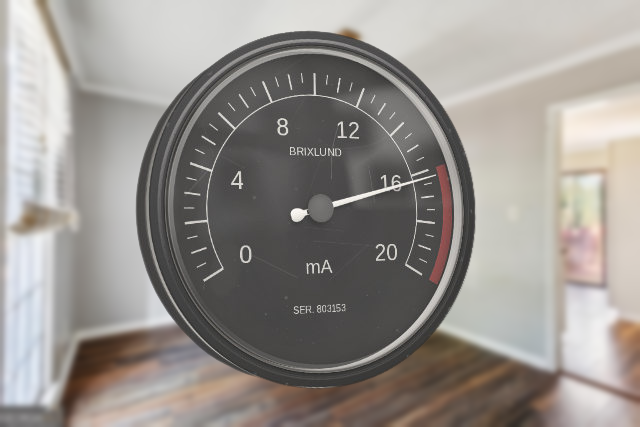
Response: 16.25mA
